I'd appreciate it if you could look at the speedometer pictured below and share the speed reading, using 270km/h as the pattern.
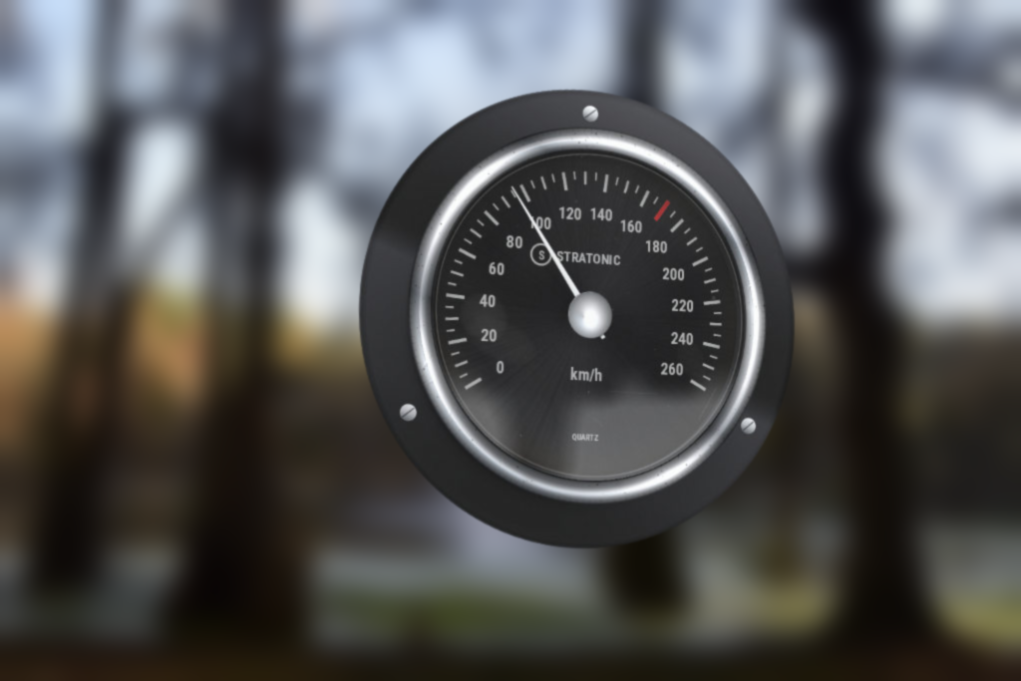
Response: 95km/h
